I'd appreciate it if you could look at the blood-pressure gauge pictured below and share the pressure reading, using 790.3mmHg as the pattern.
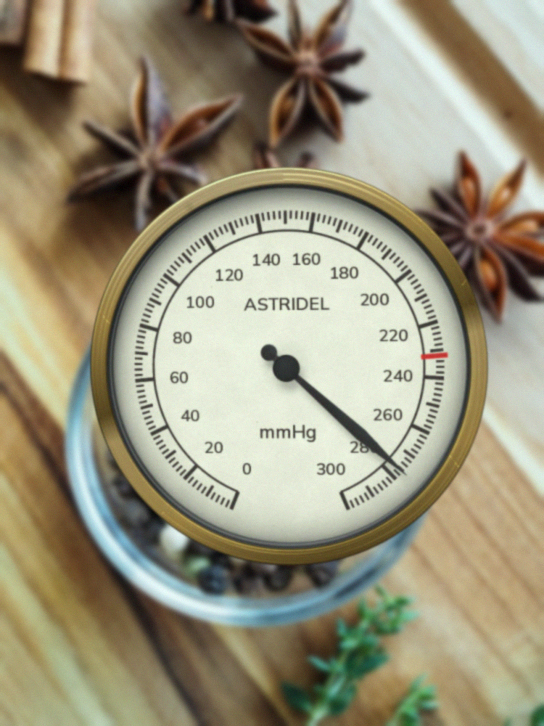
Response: 276mmHg
